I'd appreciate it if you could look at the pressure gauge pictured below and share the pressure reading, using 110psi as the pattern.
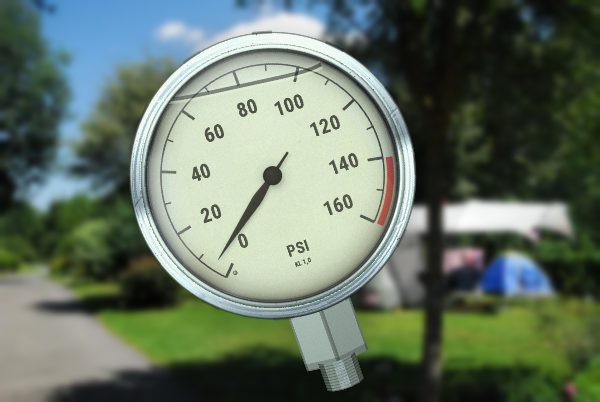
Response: 5psi
